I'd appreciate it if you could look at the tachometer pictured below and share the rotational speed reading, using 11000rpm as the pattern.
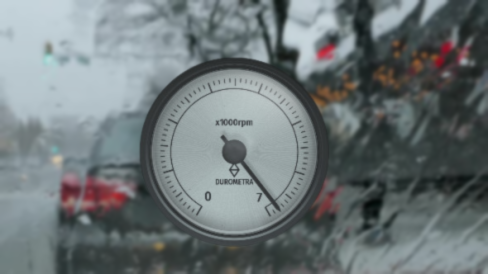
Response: 6800rpm
